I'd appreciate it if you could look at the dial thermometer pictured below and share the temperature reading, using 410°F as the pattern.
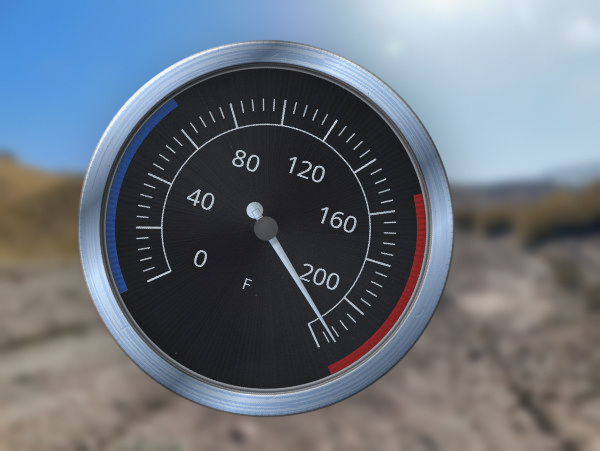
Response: 214°F
